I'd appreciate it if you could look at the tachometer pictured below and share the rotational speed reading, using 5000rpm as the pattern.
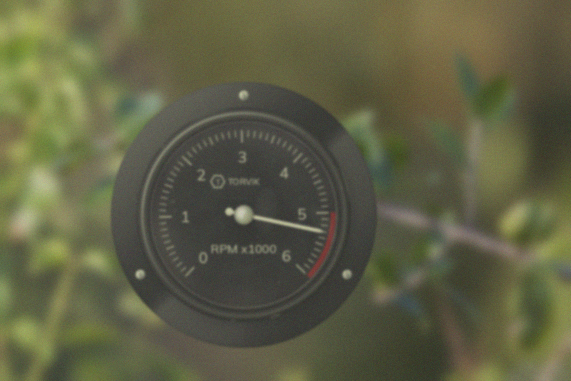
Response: 5300rpm
